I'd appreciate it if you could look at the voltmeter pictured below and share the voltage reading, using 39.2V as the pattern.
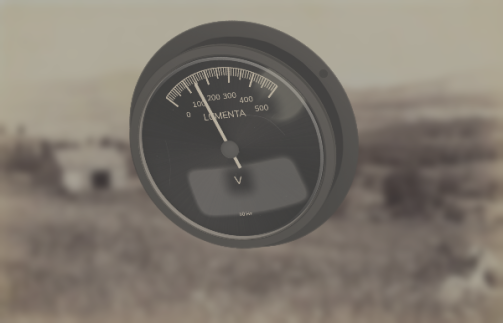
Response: 150V
